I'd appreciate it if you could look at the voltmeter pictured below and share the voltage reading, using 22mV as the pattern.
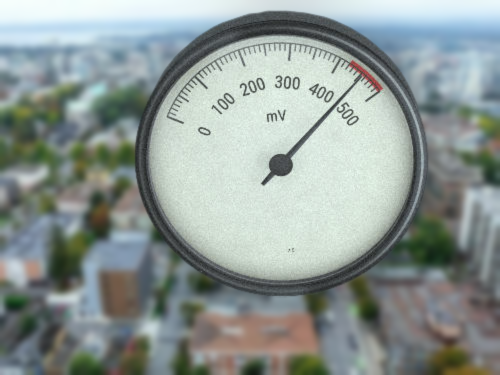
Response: 450mV
